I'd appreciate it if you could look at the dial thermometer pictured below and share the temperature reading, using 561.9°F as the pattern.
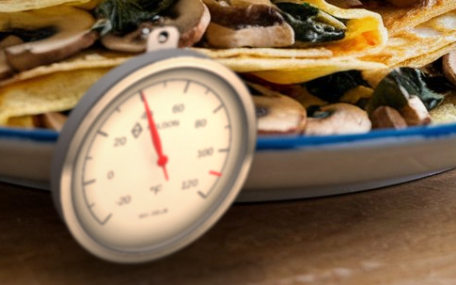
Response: 40°F
